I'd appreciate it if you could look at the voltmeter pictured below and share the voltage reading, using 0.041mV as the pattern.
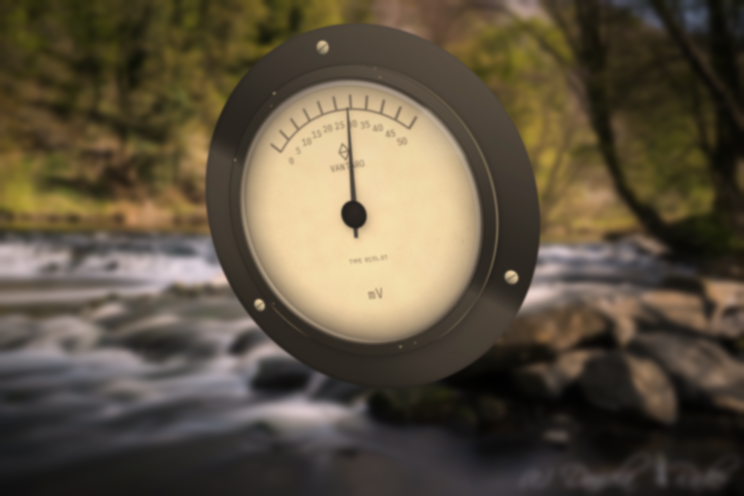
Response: 30mV
